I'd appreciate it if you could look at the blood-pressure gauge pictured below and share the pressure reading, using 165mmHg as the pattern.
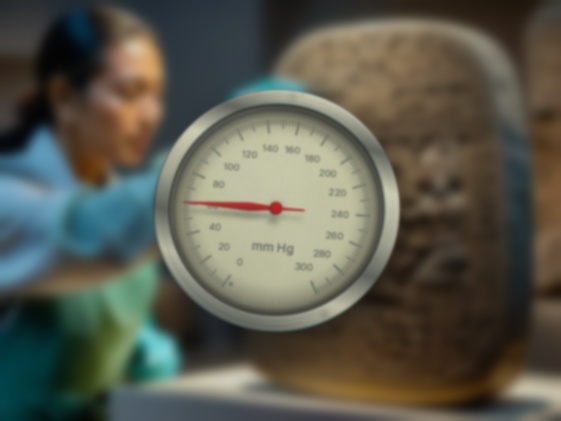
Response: 60mmHg
